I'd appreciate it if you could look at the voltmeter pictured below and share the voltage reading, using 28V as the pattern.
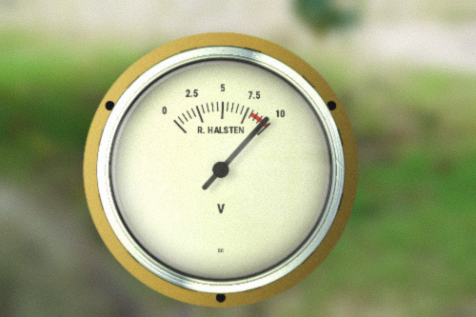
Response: 9.5V
